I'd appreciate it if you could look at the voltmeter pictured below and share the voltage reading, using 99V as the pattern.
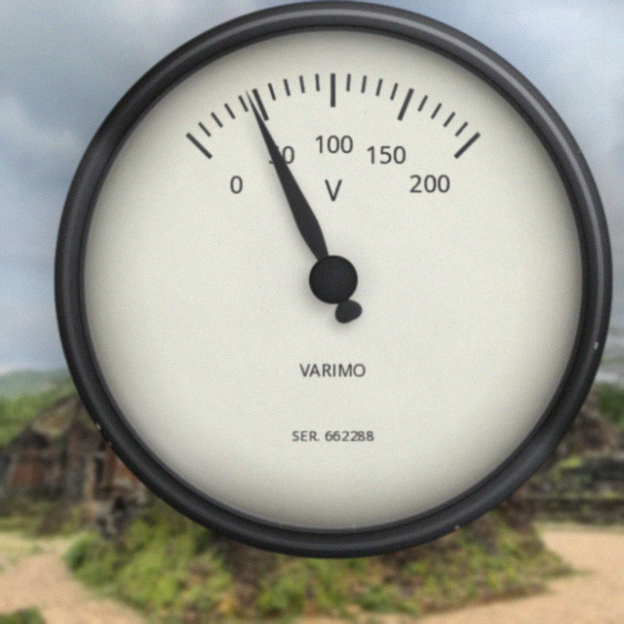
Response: 45V
